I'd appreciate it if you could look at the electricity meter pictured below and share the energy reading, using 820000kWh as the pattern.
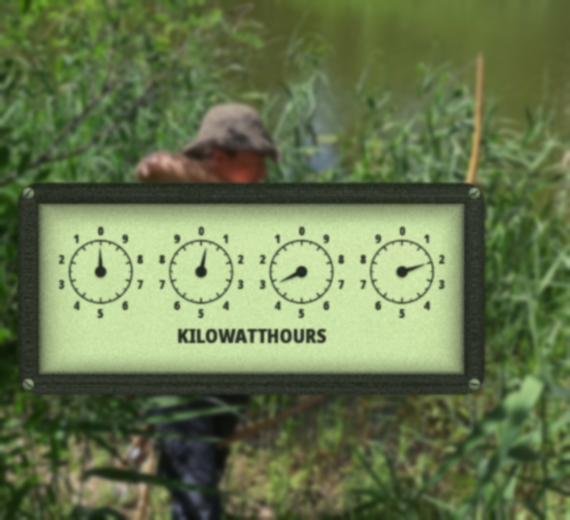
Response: 32kWh
